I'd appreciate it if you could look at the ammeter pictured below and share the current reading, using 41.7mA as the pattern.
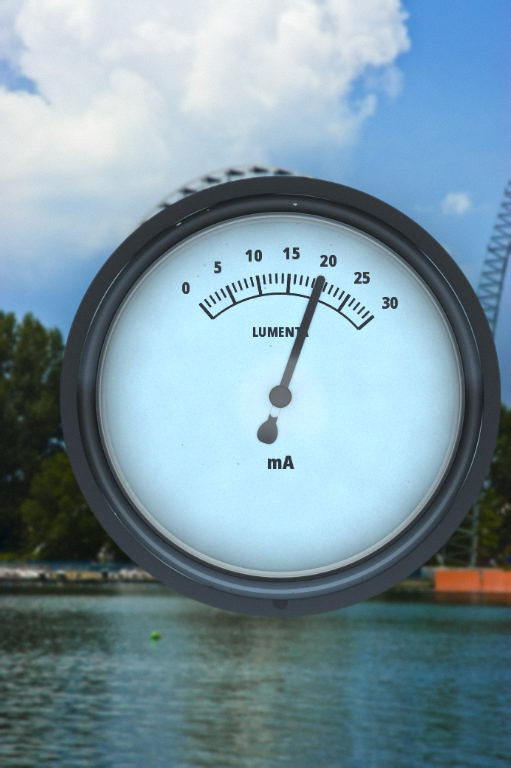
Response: 20mA
